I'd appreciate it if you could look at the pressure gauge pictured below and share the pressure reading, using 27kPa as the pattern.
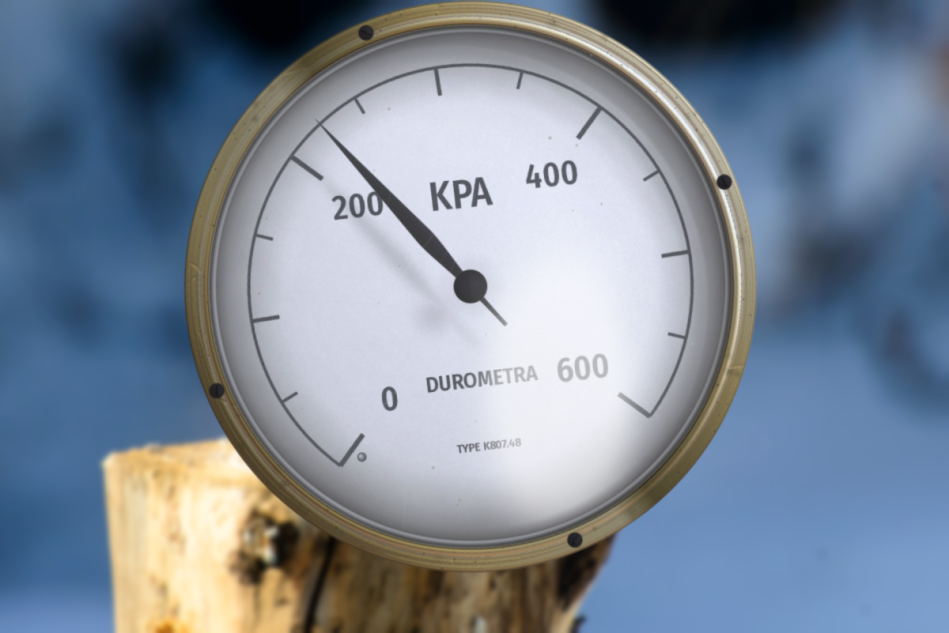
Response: 225kPa
